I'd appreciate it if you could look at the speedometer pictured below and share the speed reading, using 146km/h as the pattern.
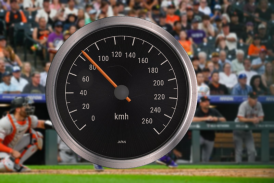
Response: 85km/h
